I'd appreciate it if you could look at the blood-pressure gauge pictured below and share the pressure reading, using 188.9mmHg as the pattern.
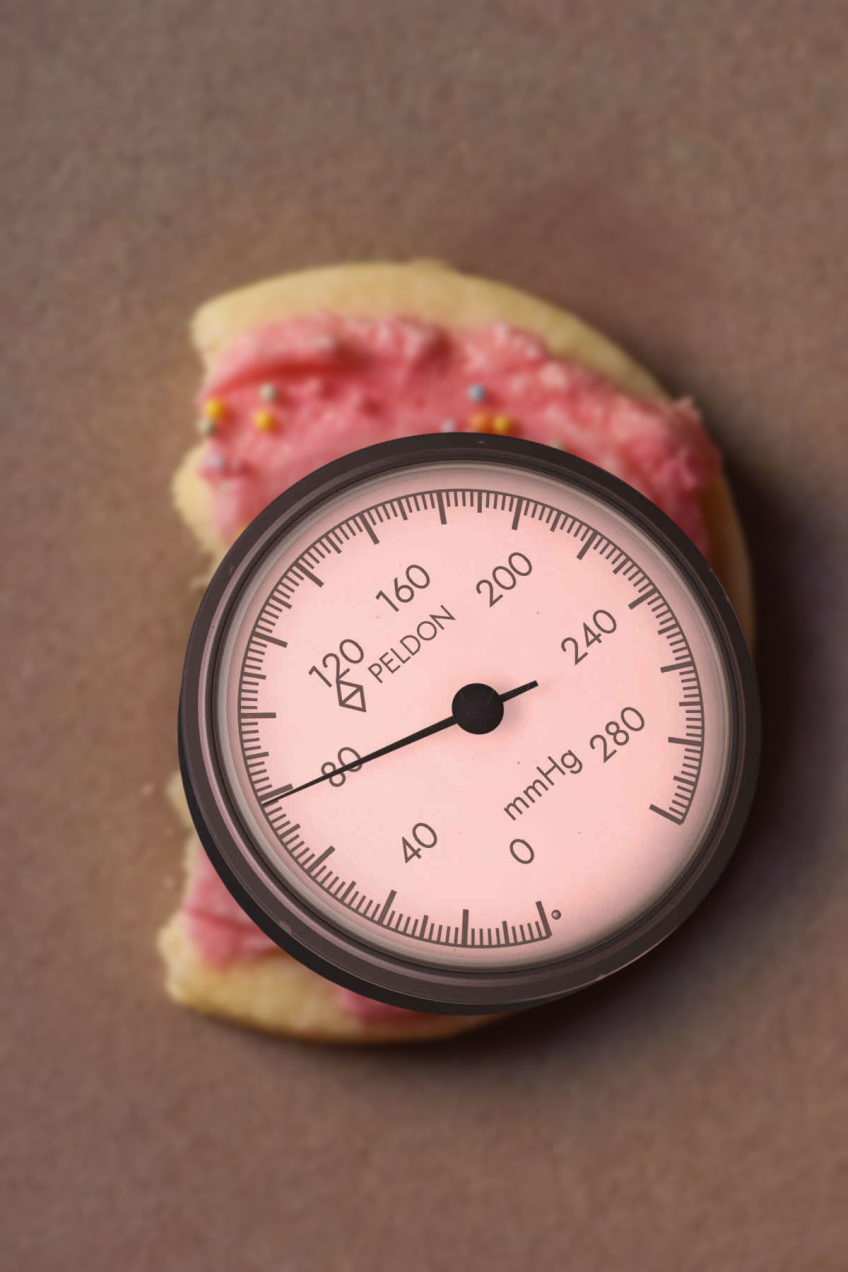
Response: 78mmHg
